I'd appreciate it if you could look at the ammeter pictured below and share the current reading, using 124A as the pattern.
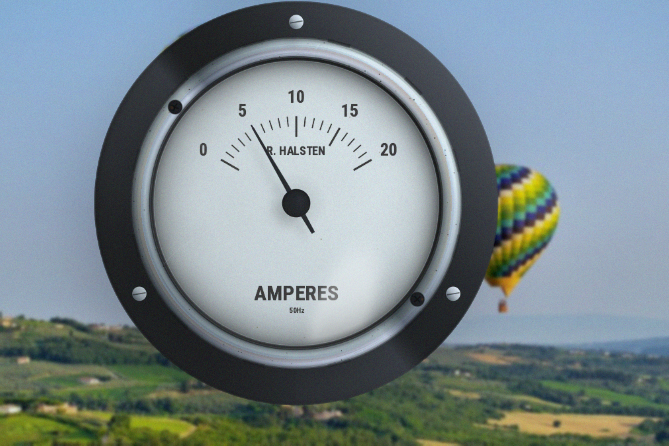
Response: 5A
